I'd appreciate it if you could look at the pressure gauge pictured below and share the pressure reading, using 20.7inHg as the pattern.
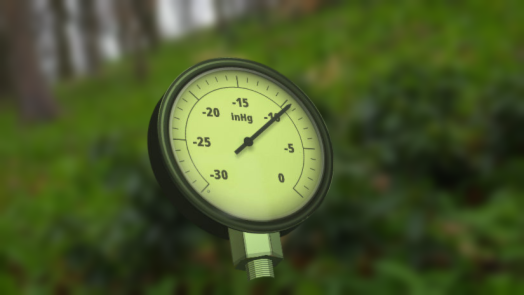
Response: -9.5inHg
